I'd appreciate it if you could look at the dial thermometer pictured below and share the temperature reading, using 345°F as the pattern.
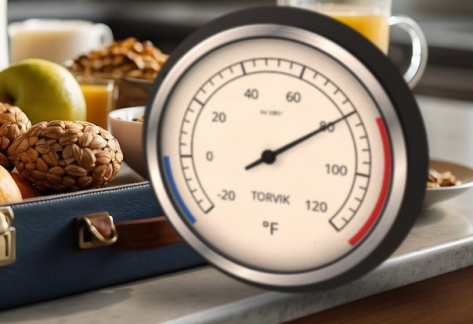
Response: 80°F
